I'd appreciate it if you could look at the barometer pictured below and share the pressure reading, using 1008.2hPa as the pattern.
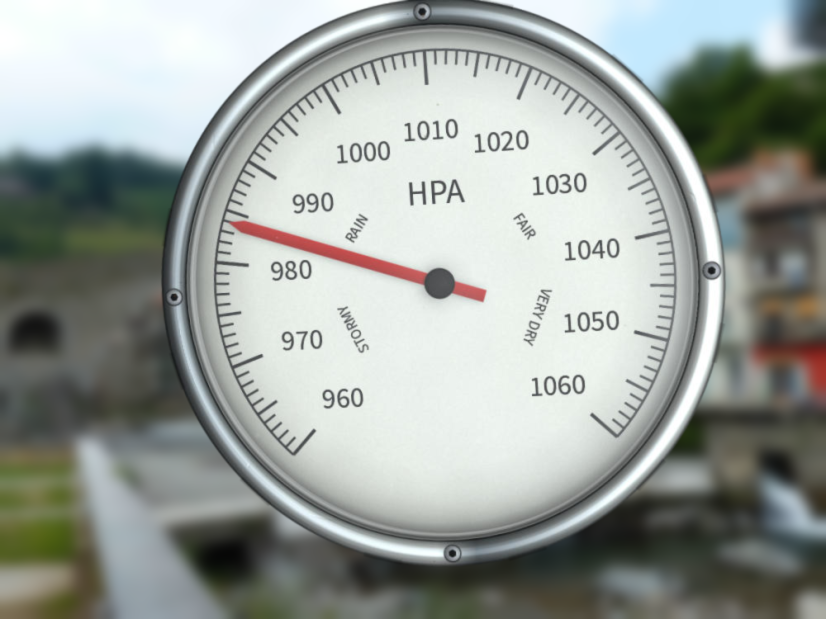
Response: 984hPa
